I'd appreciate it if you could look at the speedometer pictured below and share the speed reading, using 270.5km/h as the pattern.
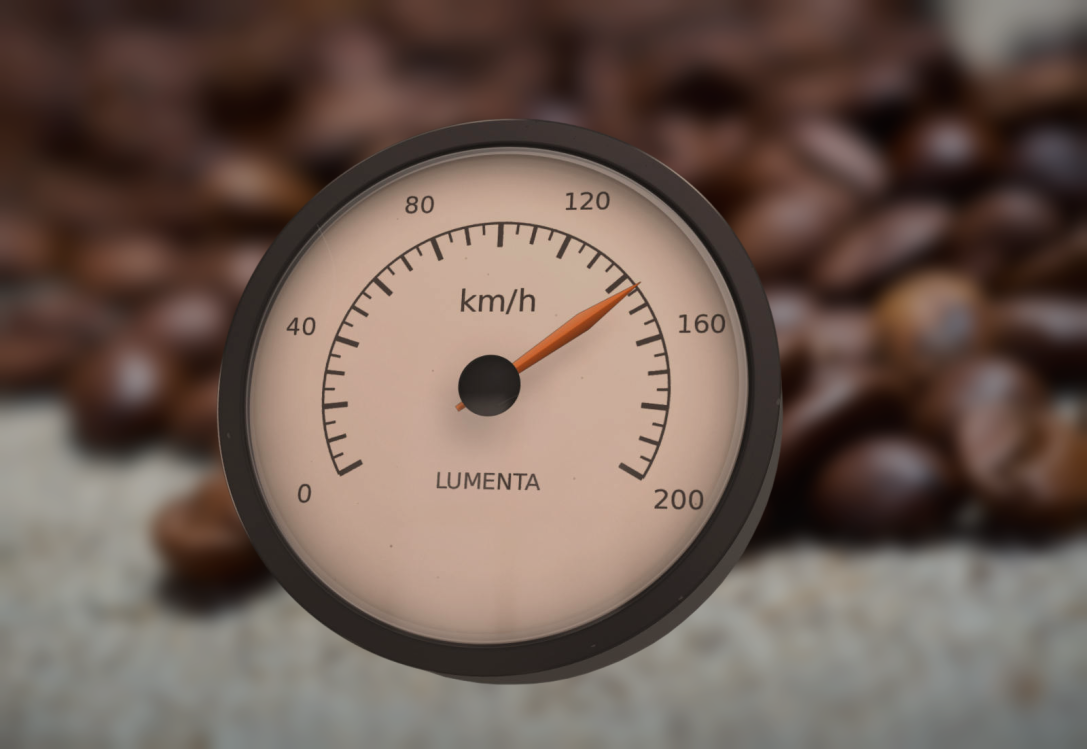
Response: 145km/h
